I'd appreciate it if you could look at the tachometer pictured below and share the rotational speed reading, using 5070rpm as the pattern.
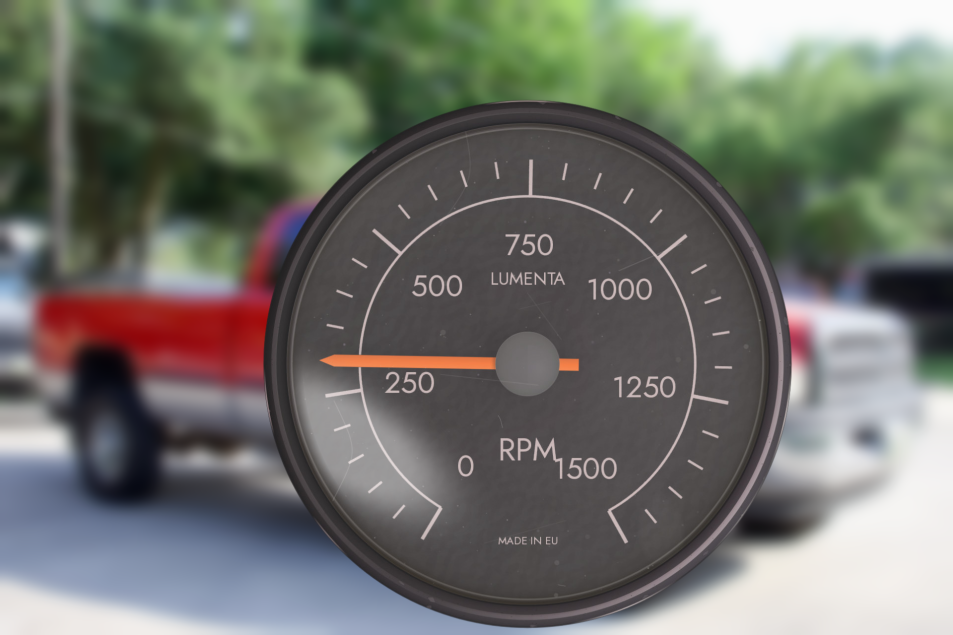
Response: 300rpm
